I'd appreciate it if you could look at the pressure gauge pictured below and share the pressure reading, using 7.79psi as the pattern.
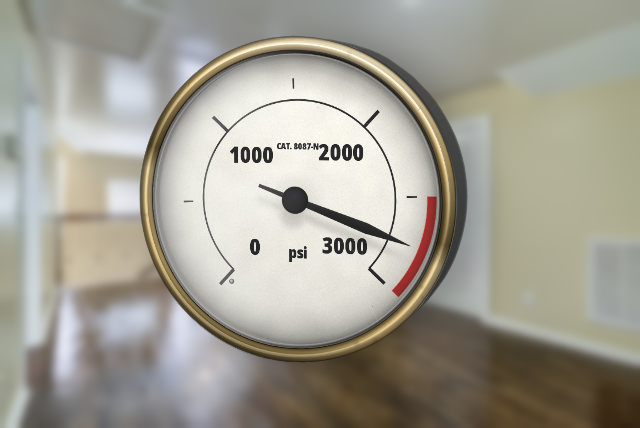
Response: 2750psi
